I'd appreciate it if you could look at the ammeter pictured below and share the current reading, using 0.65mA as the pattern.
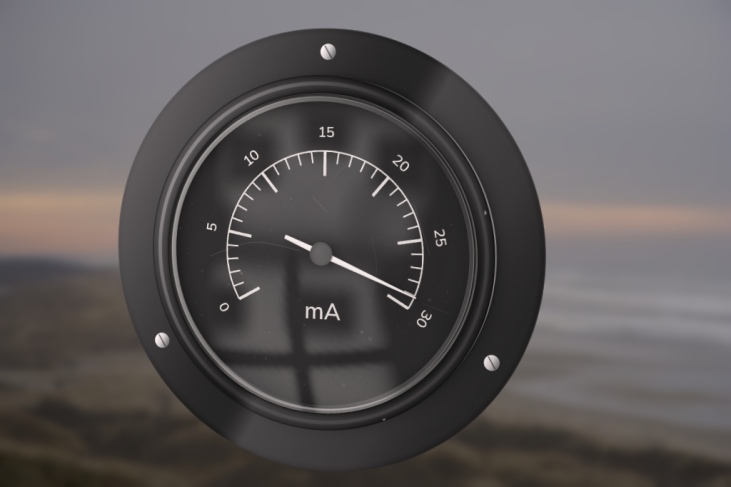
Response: 29mA
